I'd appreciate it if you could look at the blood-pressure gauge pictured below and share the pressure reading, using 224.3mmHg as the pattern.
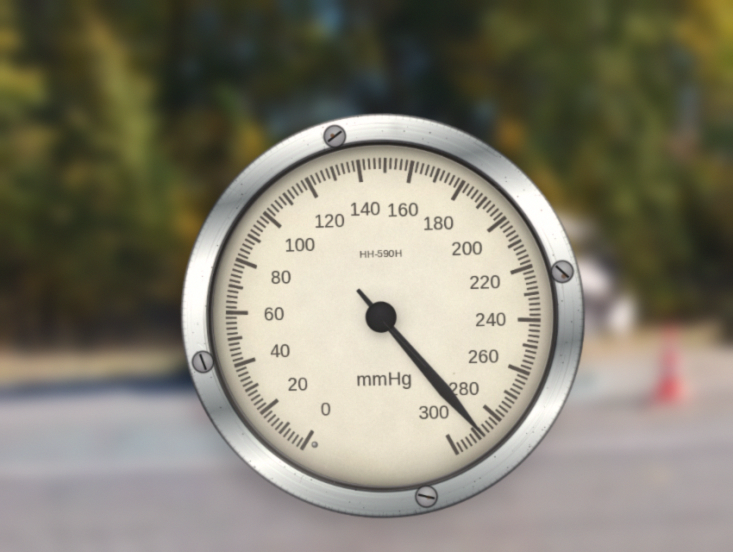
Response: 288mmHg
